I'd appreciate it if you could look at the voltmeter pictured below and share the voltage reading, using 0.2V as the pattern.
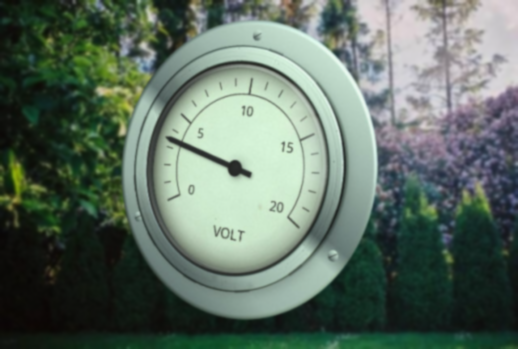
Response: 3.5V
